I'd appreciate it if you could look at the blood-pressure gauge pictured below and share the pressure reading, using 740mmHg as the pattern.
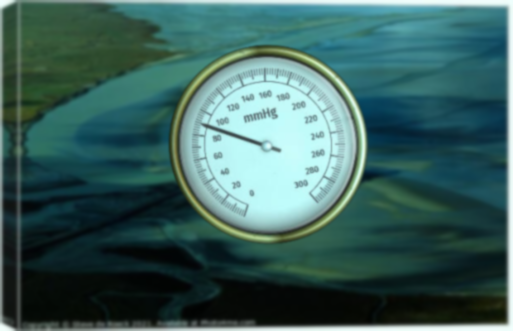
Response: 90mmHg
